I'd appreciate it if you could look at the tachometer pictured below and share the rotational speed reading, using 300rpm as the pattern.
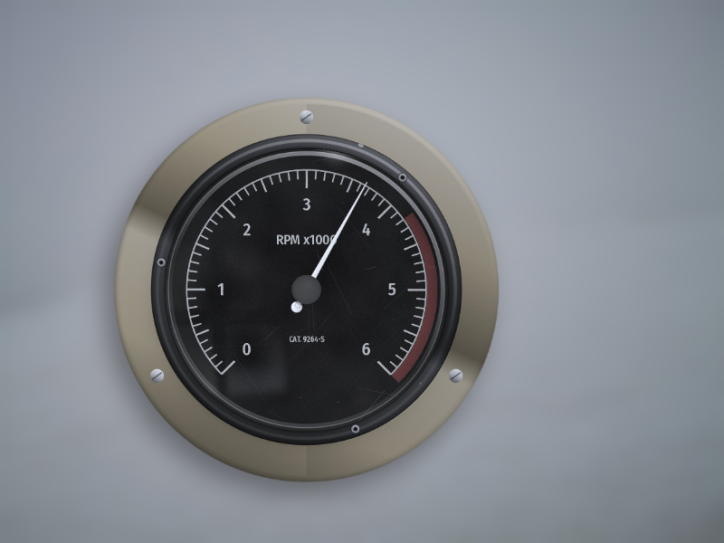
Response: 3650rpm
